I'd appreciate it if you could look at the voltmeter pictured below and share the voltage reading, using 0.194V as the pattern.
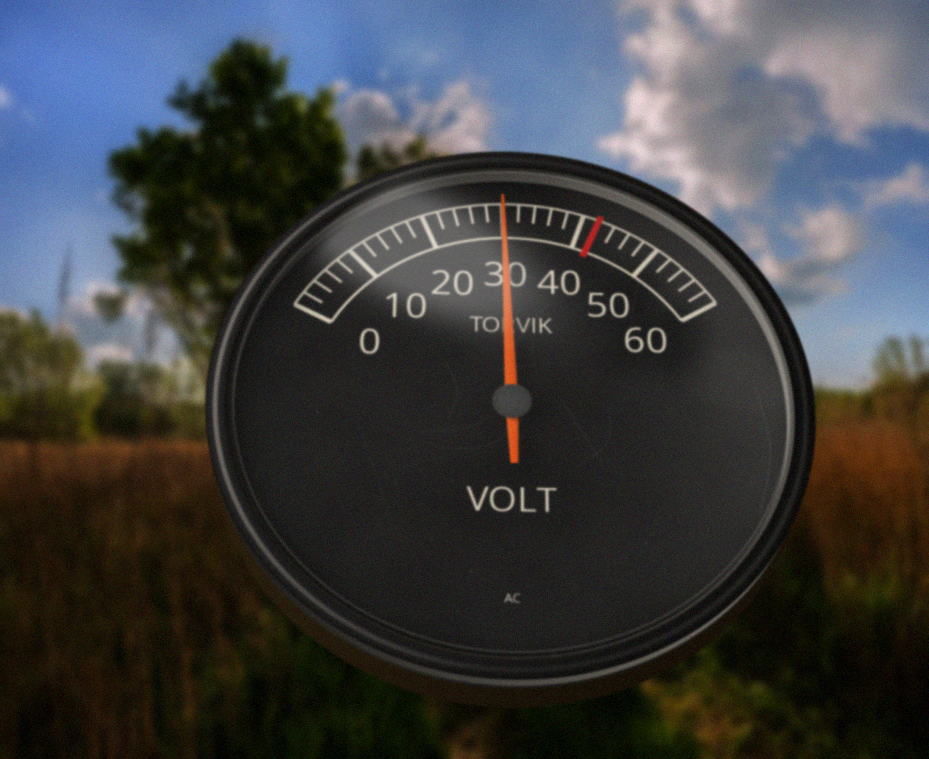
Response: 30V
